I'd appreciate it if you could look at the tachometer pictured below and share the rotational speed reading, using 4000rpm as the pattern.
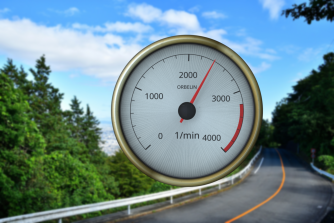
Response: 2400rpm
